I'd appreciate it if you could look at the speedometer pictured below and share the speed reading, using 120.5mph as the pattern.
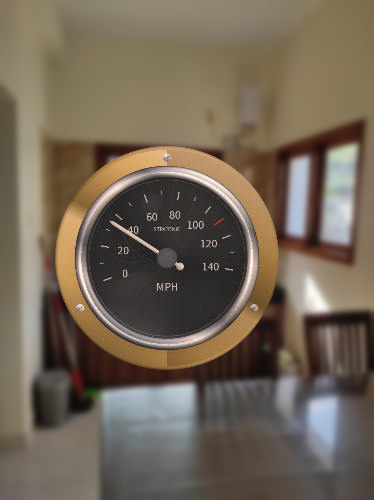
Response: 35mph
